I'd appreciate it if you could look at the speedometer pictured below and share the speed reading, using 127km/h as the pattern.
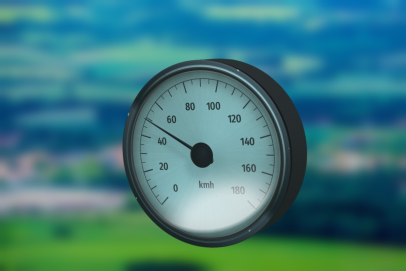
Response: 50km/h
